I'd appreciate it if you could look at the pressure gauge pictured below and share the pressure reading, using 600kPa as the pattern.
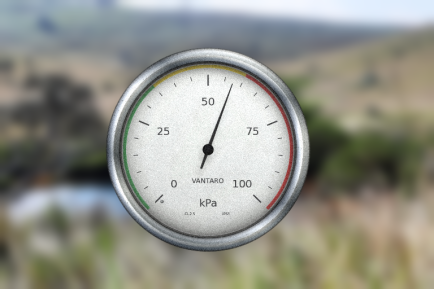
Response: 57.5kPa
